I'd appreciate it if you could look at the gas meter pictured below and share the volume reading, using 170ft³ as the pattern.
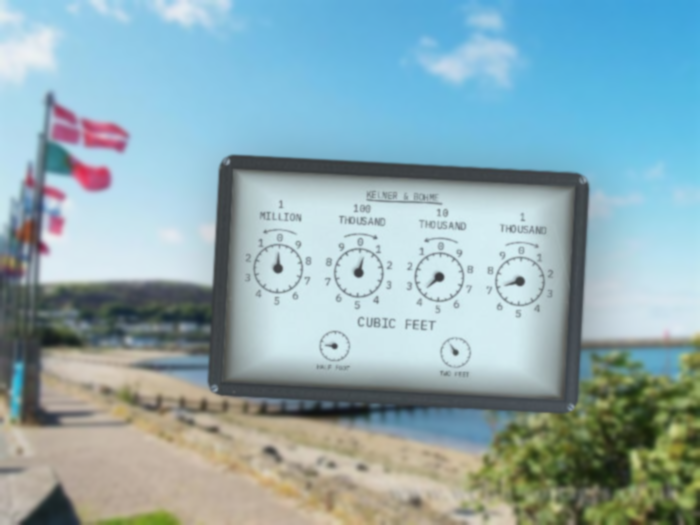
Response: 3700ft³
